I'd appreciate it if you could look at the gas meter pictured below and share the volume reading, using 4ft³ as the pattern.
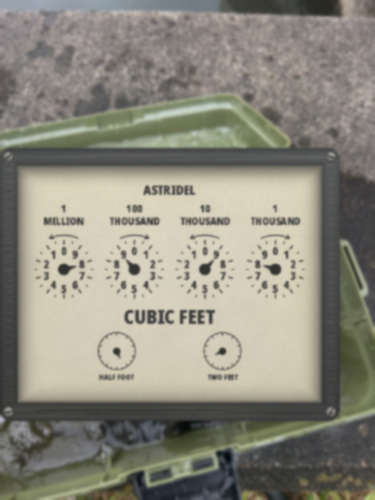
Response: 788800ft³
